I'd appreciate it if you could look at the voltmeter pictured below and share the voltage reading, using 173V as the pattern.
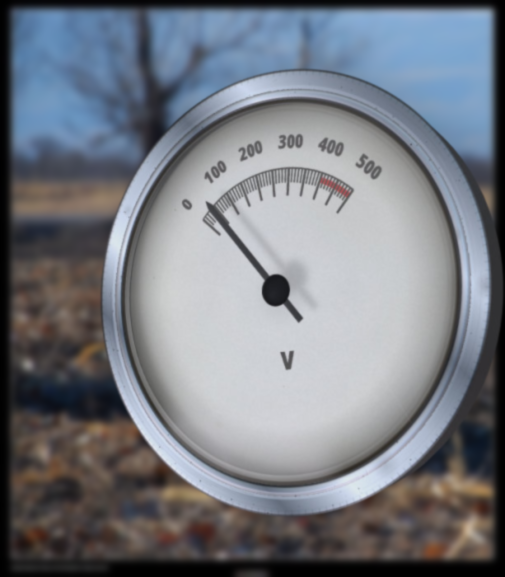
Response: 50V
